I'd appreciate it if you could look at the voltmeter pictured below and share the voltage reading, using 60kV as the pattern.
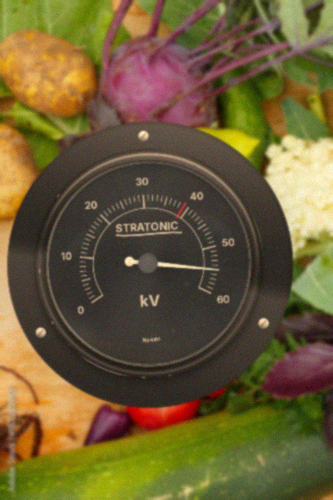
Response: 55kV
